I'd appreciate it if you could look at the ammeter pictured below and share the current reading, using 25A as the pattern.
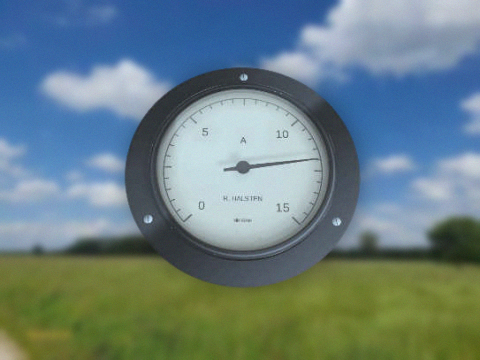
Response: 12A
